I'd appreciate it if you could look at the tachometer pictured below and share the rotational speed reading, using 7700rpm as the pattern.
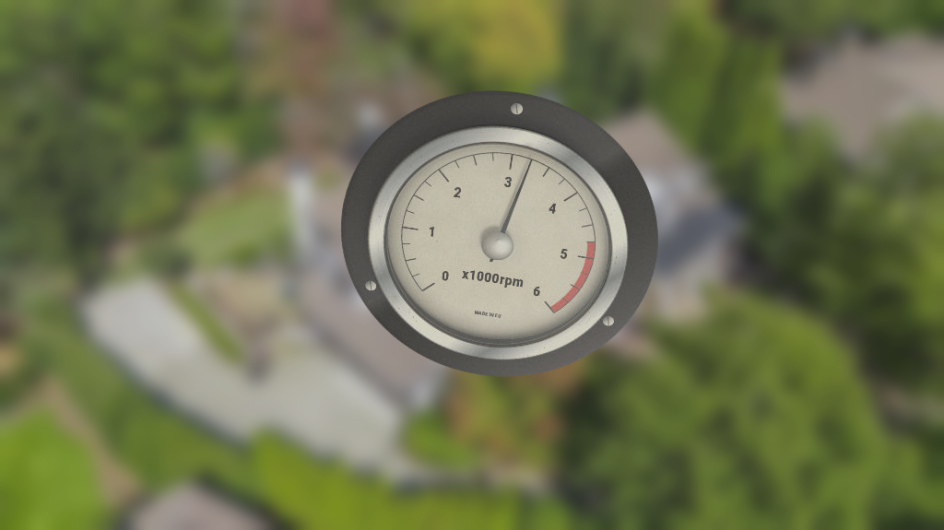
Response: 3250rpm
